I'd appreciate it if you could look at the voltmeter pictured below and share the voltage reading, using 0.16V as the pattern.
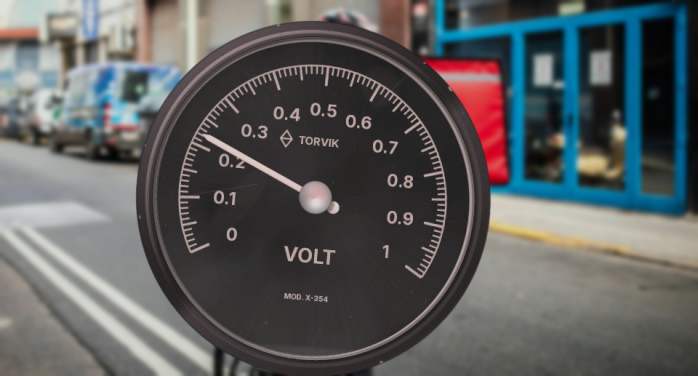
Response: 0.22V
